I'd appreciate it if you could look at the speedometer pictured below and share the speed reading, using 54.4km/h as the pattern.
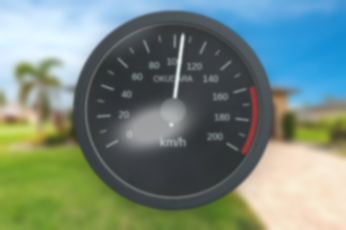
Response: 105km/h
